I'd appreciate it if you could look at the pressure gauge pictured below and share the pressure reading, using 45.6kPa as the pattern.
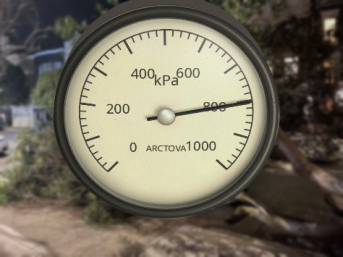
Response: 800kPa
